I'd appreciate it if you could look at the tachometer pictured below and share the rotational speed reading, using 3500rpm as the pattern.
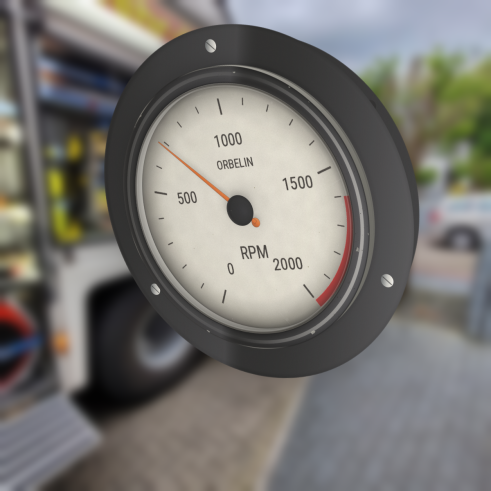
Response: 700rpm
